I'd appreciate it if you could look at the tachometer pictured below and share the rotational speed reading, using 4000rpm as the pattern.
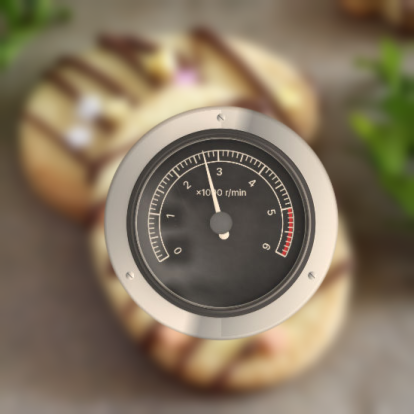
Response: 2700rpm
